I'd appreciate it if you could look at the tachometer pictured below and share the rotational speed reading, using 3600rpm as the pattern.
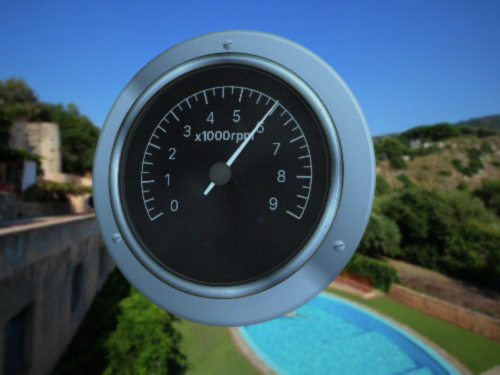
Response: 6000rpm
